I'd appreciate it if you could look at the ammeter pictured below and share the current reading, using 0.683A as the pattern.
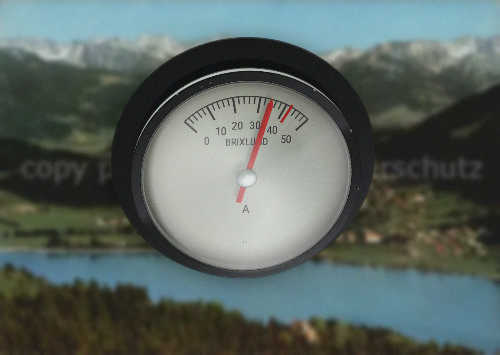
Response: 34A
